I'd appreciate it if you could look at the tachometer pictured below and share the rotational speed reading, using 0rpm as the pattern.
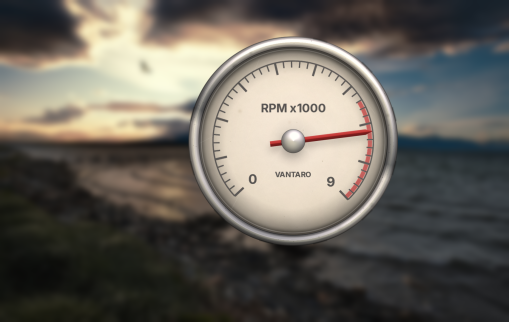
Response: 7200rpm
